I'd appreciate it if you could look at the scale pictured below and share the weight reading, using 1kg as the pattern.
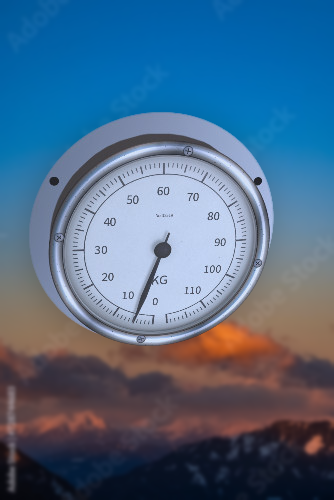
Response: 5kg
